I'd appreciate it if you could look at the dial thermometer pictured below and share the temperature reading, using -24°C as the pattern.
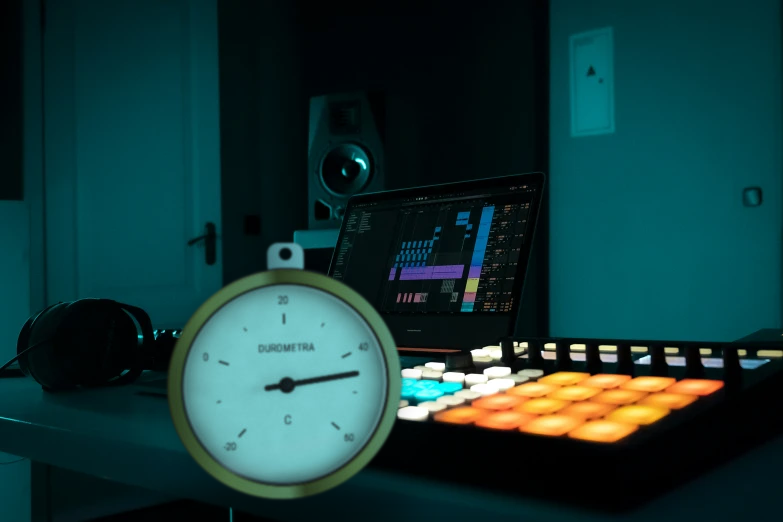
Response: 45°C
